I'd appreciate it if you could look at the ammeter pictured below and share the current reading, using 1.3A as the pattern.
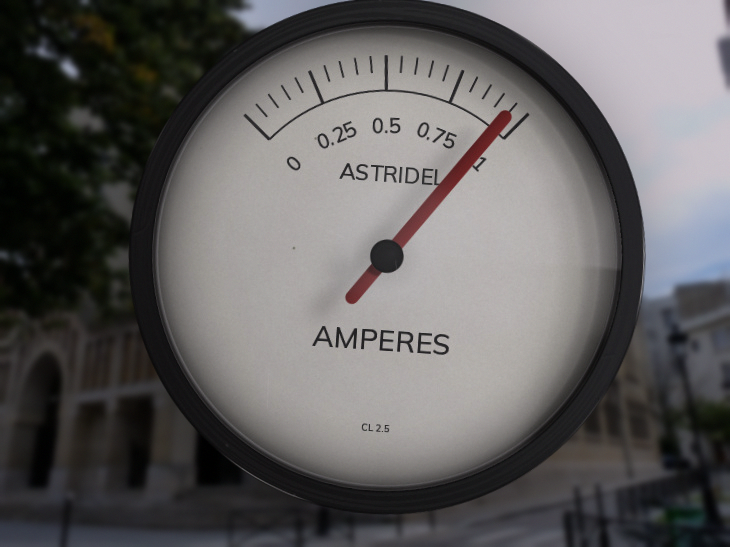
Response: 0.95A
